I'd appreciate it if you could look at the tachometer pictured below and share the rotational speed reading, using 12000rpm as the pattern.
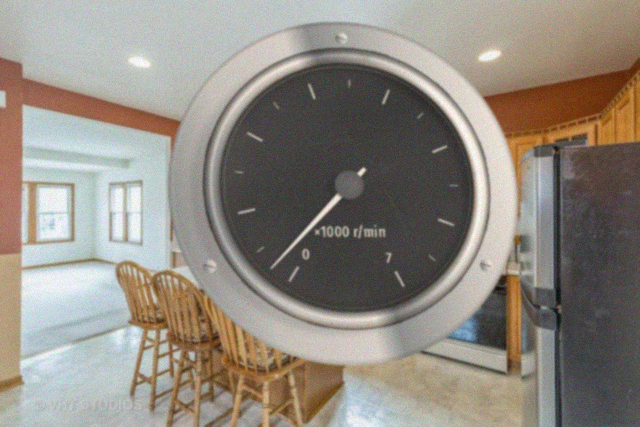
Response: 250rpm
